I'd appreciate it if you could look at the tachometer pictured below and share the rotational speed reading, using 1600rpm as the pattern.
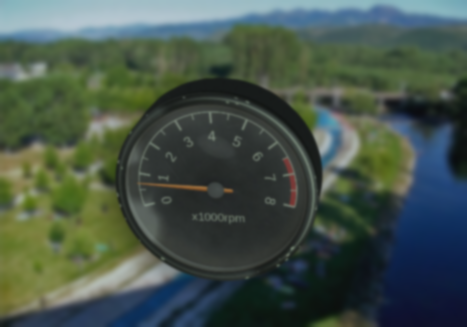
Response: 750rpm
